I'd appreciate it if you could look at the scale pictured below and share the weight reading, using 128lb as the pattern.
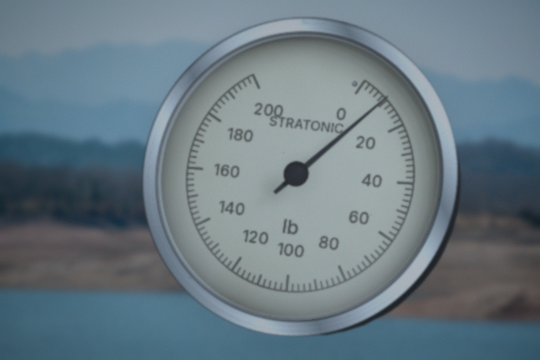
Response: 10lb
